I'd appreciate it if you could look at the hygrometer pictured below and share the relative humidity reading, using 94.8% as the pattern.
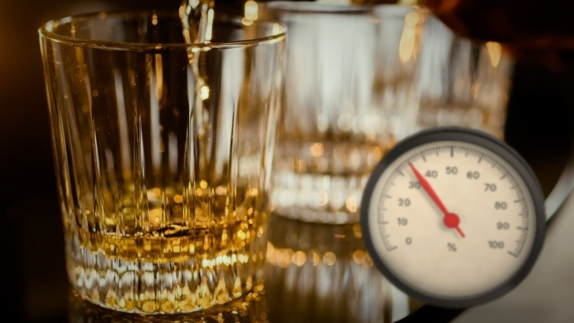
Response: 35%
